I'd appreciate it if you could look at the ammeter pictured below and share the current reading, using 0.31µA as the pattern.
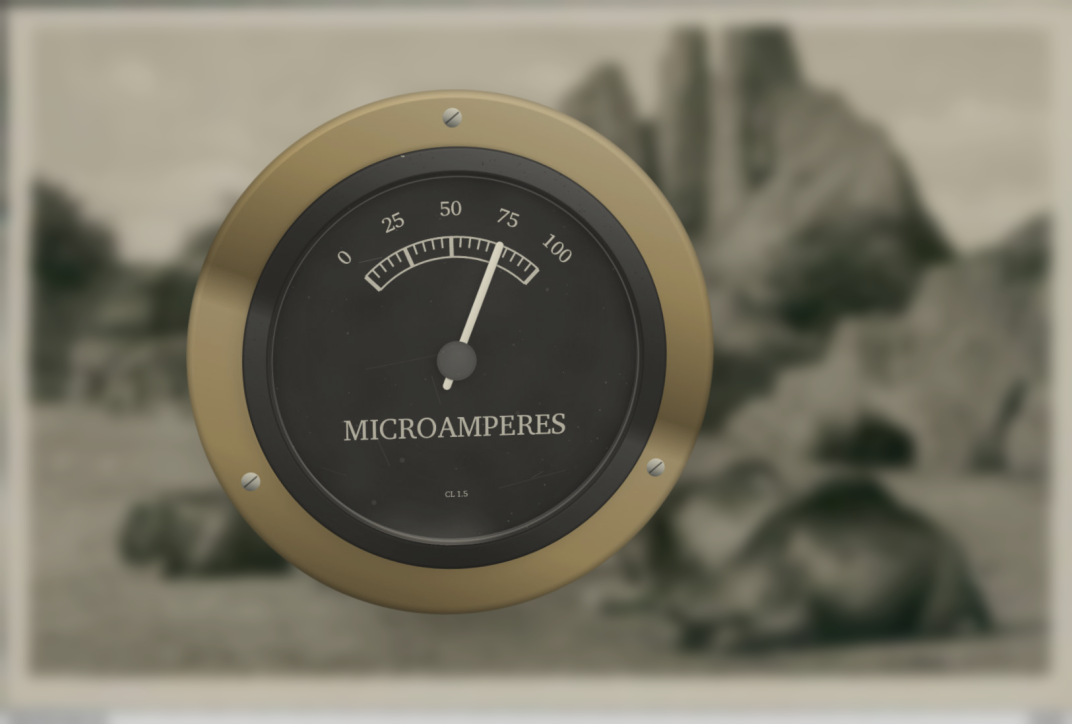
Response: 75µA
